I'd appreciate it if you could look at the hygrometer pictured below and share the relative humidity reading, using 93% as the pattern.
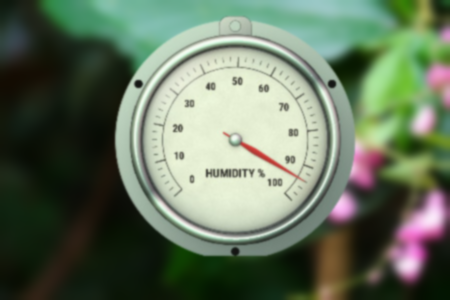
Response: 94%
